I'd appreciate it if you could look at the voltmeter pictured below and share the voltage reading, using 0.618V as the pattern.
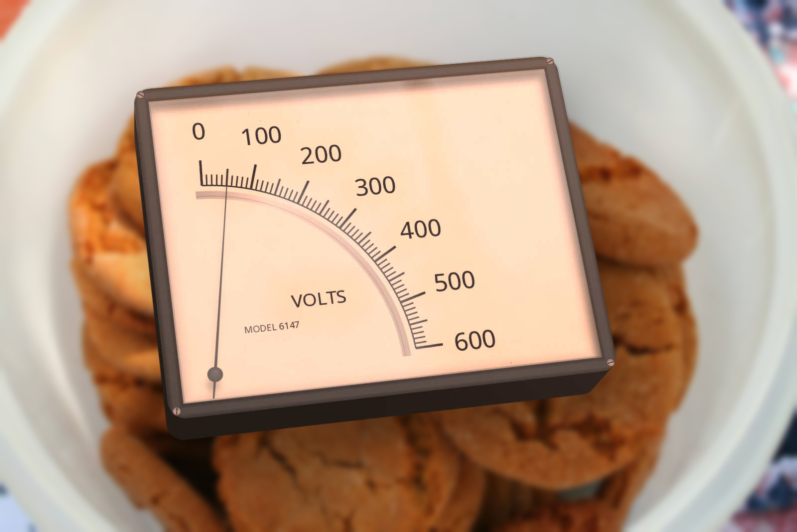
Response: 50V
